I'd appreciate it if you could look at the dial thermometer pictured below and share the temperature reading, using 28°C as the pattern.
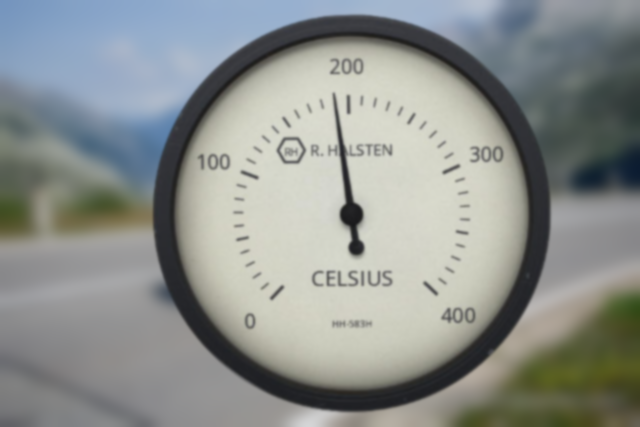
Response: 190°C
